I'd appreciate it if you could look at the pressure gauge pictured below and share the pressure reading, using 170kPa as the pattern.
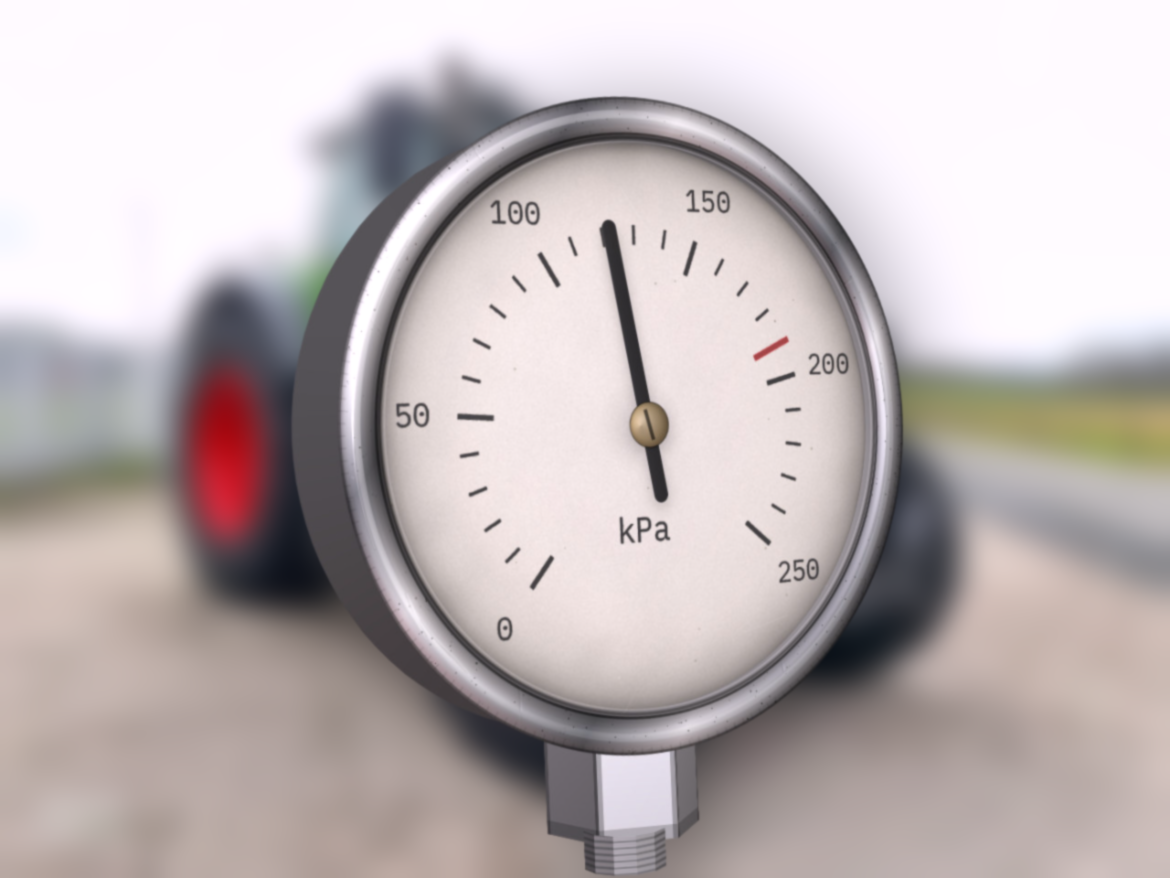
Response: 120kPa
